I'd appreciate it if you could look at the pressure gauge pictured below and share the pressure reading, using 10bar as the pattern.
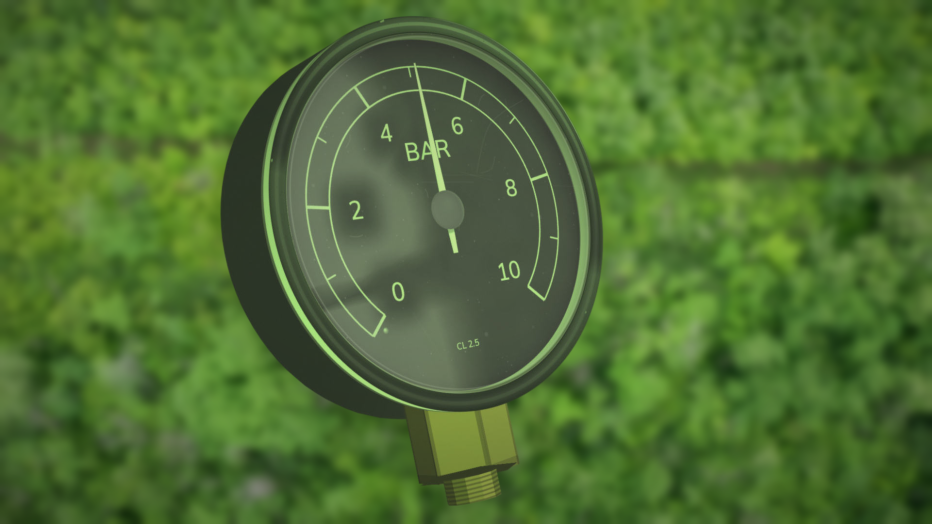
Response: 5bar
